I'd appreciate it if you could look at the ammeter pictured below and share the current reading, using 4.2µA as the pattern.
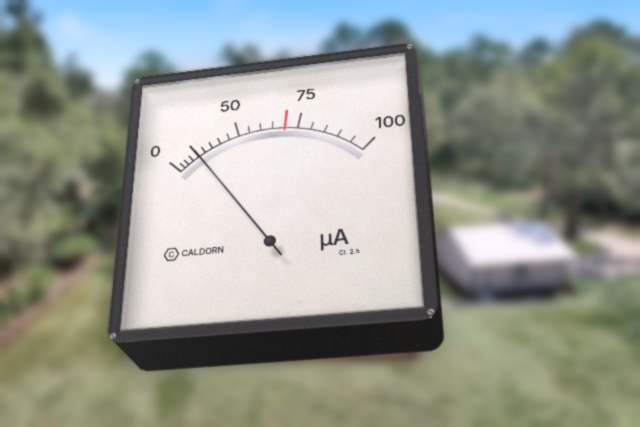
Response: 25µA
